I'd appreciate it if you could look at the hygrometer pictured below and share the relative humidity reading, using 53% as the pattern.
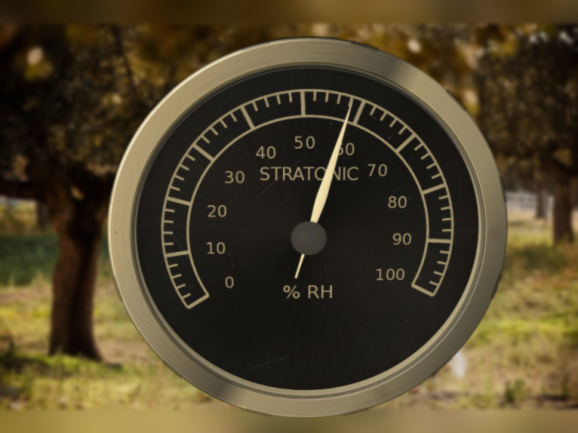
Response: 58%
